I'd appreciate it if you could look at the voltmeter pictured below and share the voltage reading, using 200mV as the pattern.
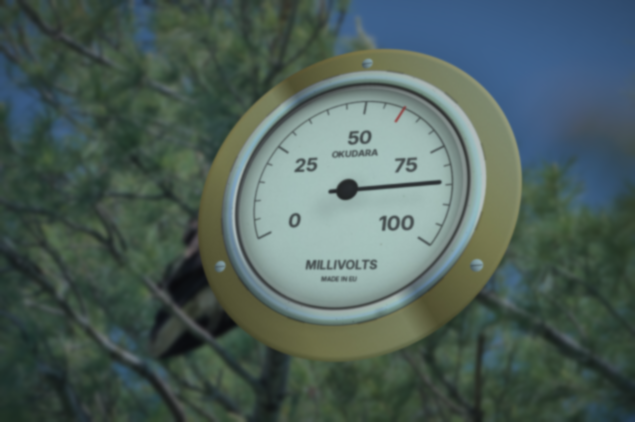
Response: 85mV
